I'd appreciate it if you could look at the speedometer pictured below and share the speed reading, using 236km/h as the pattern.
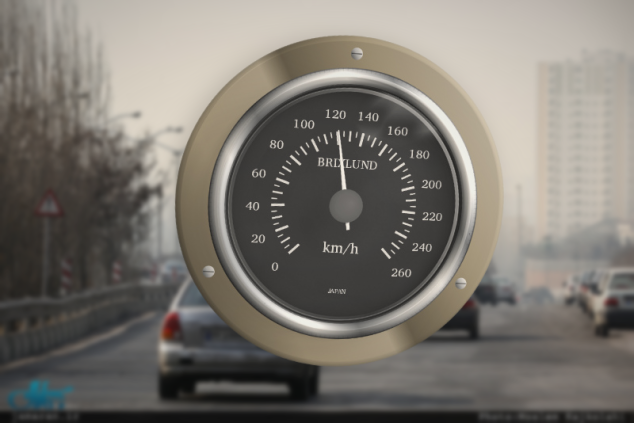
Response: 120km/h
